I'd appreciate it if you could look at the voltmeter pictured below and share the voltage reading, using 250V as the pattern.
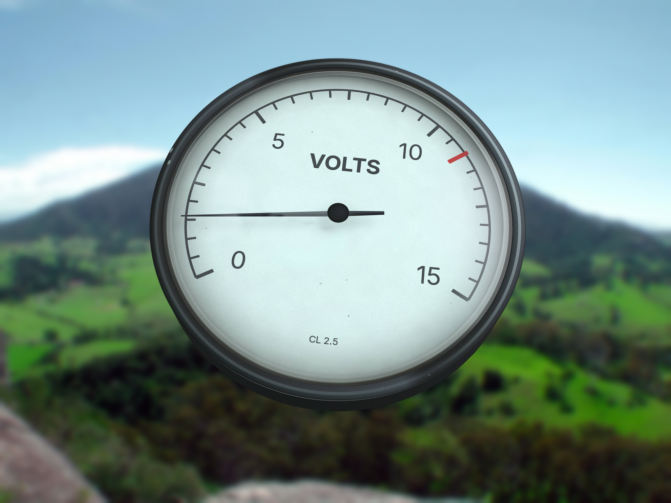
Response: 1.5V
